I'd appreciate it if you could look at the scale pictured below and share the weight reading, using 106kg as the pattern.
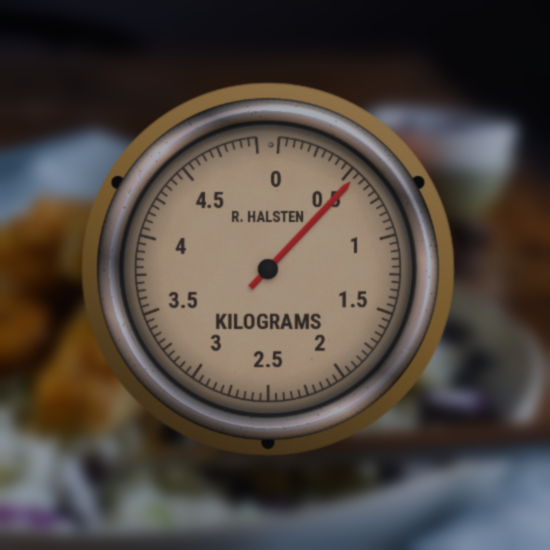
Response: 0.55kg
